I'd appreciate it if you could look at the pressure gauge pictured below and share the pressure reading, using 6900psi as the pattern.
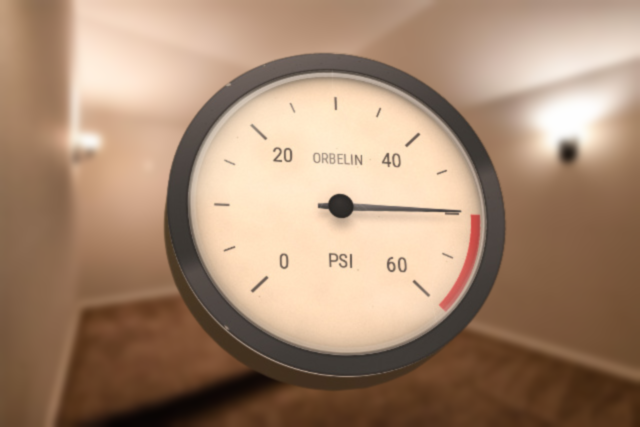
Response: 50psi
